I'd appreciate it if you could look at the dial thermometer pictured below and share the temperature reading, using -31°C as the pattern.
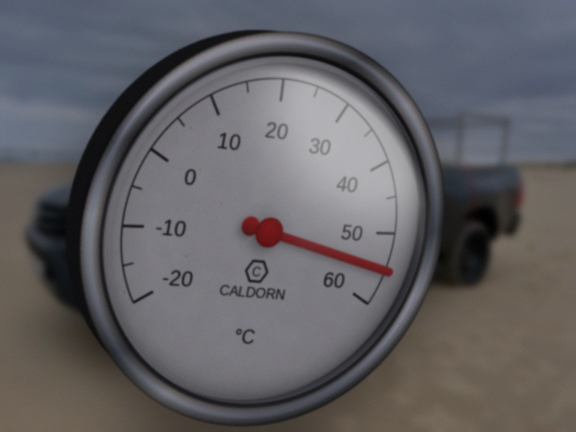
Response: 55°C
